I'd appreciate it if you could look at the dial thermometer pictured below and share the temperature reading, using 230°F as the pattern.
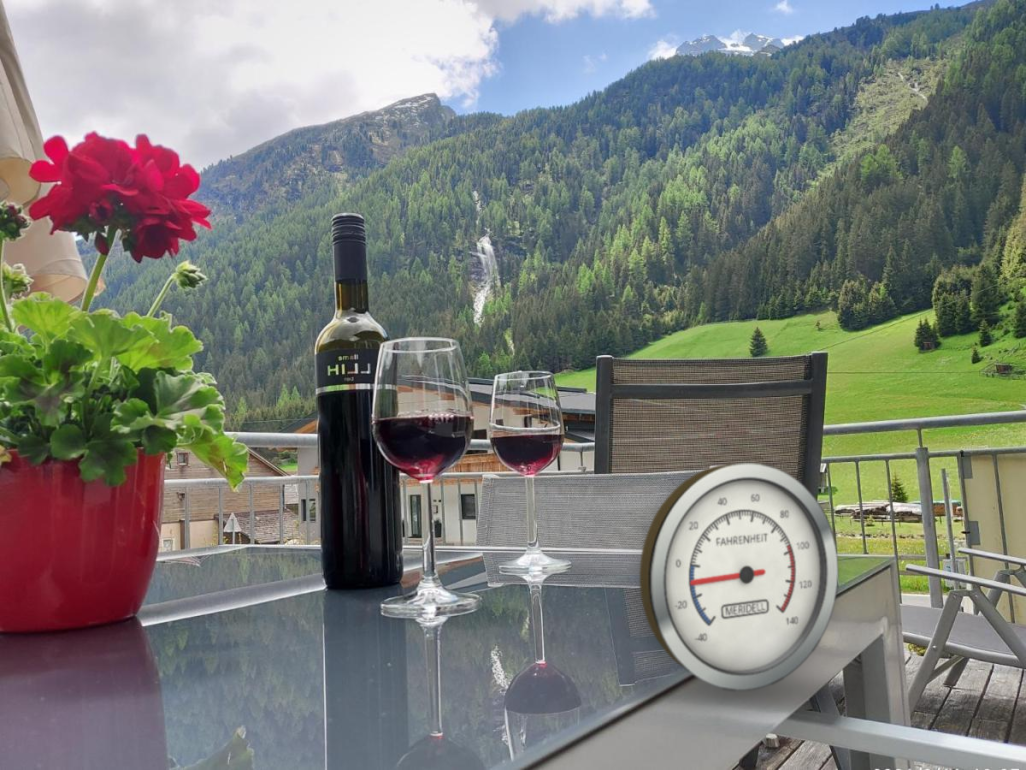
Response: -10°F
